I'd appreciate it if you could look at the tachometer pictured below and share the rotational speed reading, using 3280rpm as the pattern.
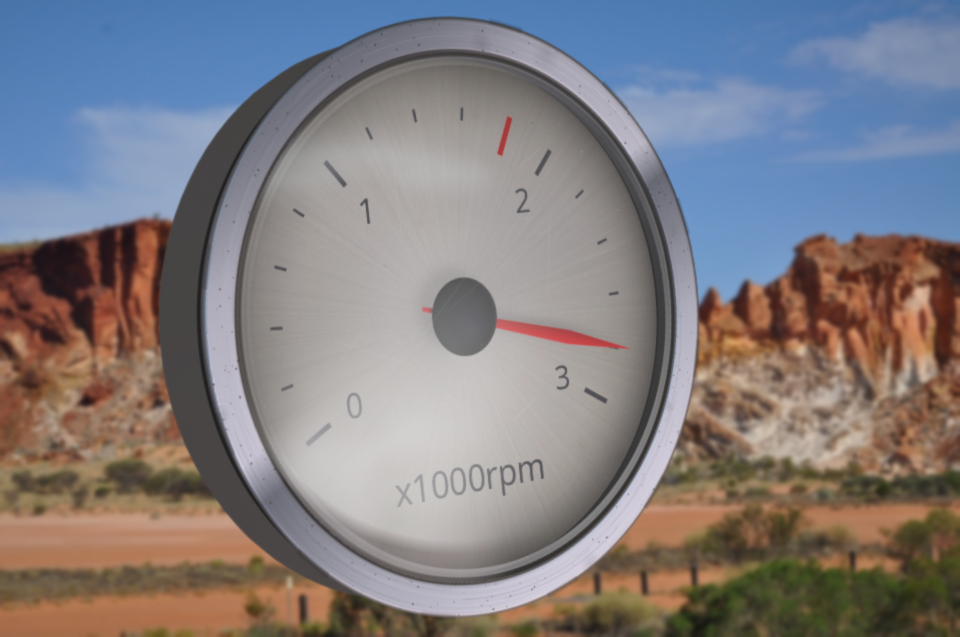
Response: 2800rpm
